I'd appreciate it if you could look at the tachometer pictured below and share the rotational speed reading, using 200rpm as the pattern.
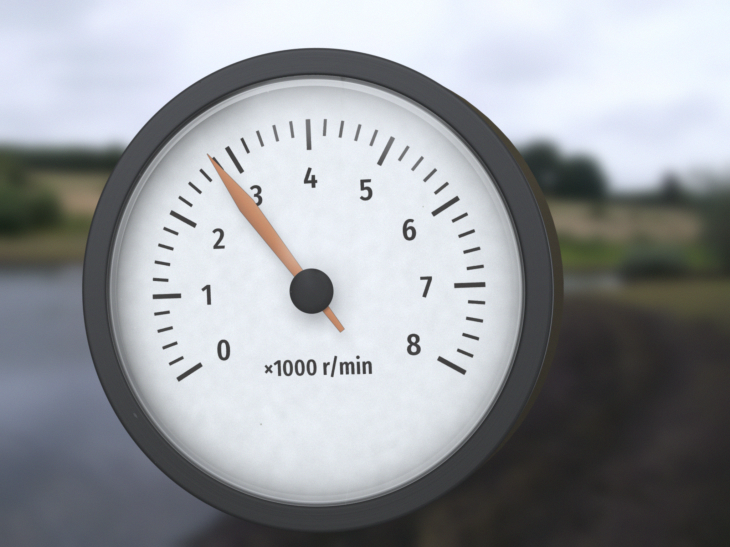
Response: 2800rpm
